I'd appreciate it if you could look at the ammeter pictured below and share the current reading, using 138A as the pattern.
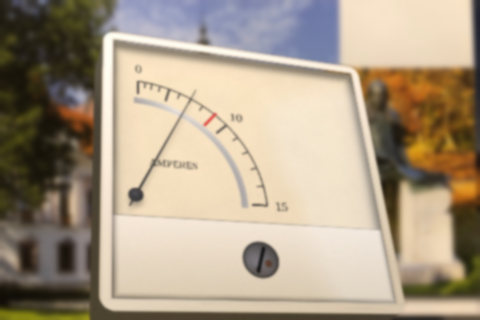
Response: 7A
